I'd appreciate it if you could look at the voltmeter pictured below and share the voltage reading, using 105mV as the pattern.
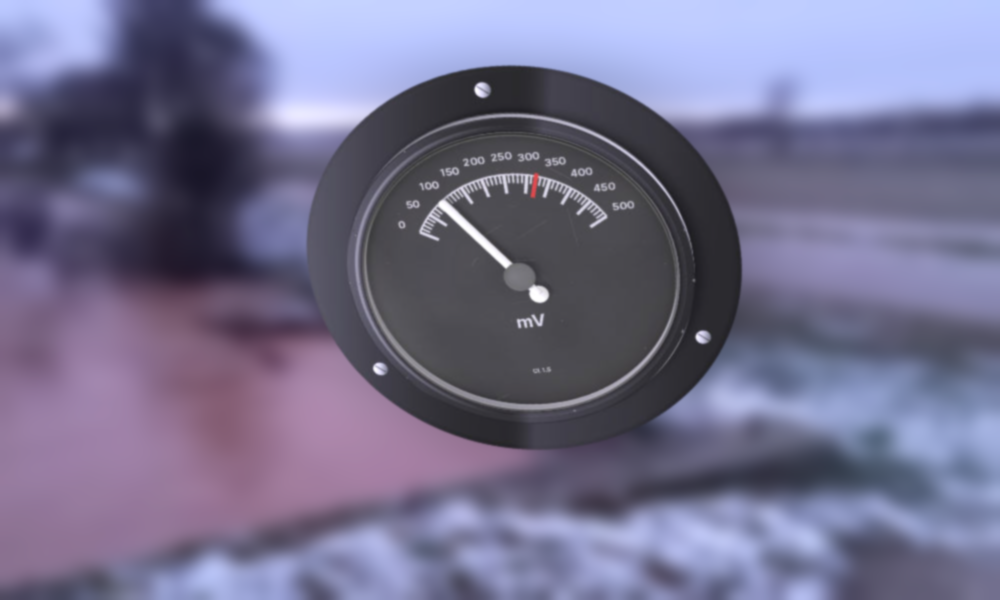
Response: 100mV
